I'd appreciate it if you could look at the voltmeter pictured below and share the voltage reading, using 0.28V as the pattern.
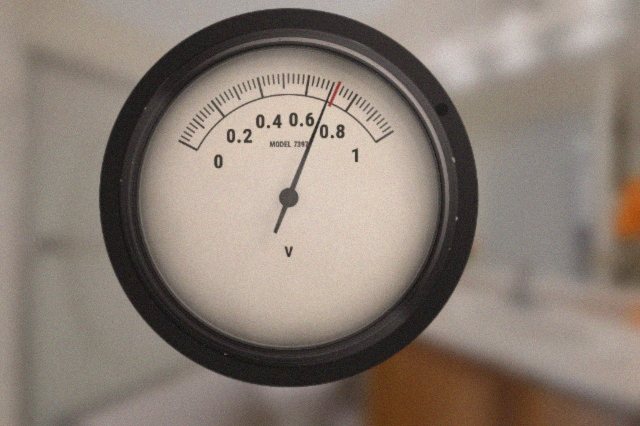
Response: 0.7V
